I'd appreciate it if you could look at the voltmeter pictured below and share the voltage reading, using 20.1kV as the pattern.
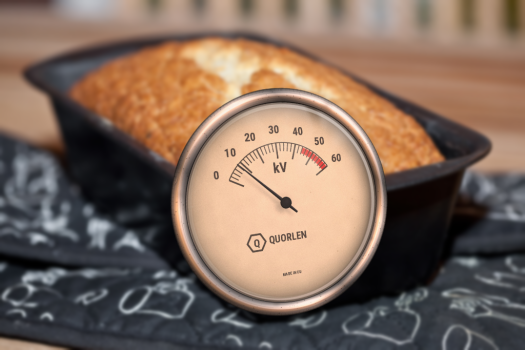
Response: 8kV
